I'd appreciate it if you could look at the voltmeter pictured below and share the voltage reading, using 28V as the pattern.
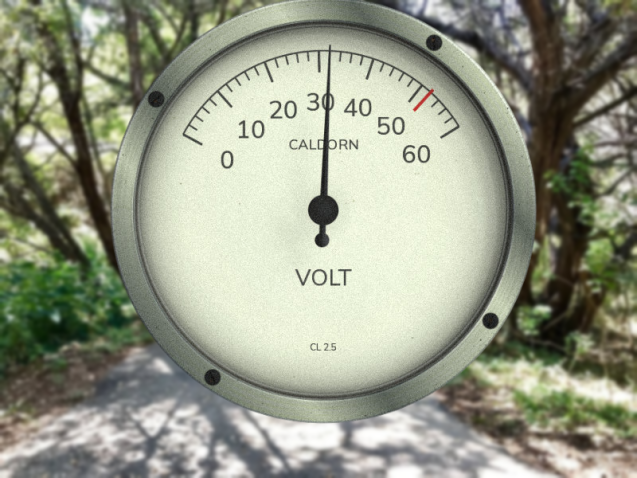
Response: 32V
